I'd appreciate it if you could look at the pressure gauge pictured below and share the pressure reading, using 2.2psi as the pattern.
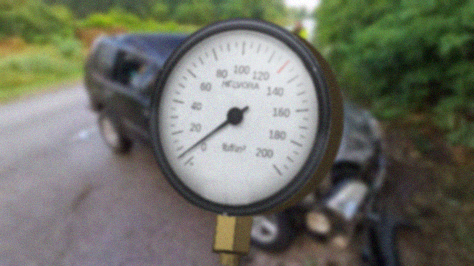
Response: 5psi
